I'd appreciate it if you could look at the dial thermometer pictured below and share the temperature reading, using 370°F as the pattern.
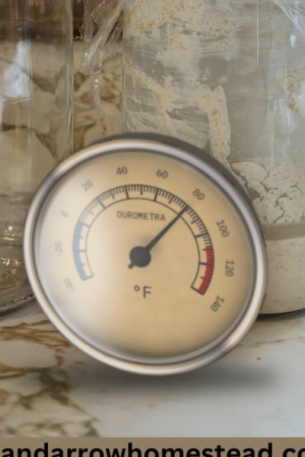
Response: 80°F
